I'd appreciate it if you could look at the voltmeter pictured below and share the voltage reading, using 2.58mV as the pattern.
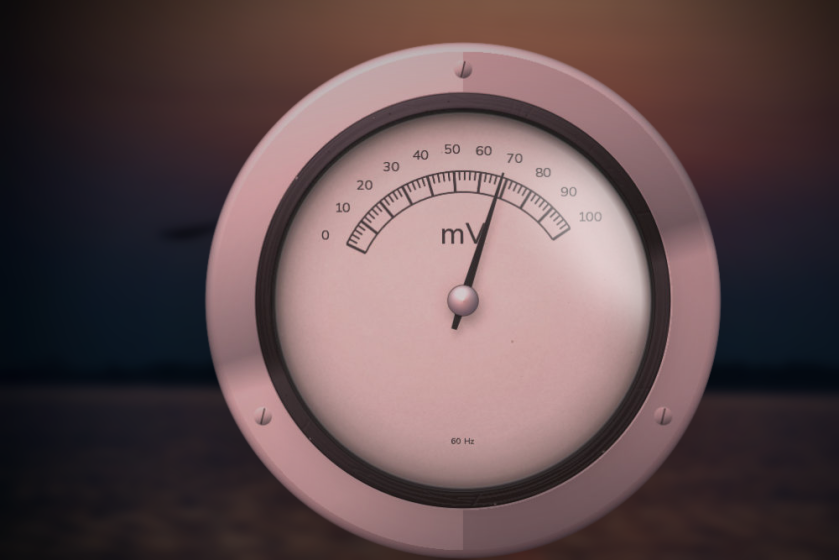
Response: 68mV
